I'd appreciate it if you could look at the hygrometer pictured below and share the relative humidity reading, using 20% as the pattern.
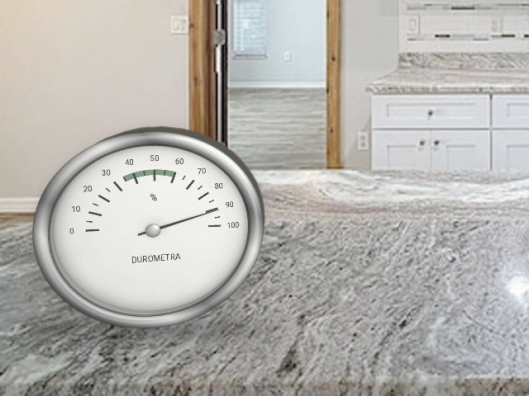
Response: 90%
